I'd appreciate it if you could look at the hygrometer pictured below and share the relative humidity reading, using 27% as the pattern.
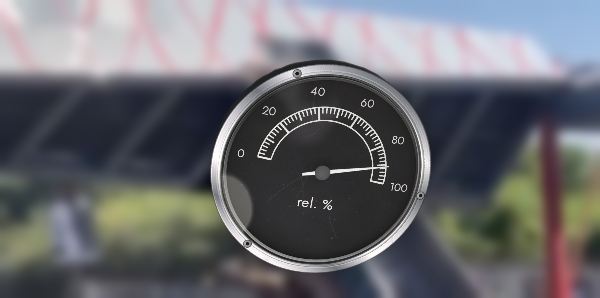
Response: 90%
